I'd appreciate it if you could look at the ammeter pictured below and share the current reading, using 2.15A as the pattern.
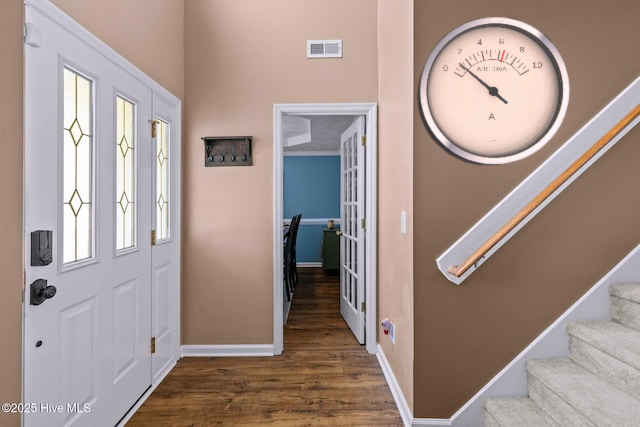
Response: 1A
